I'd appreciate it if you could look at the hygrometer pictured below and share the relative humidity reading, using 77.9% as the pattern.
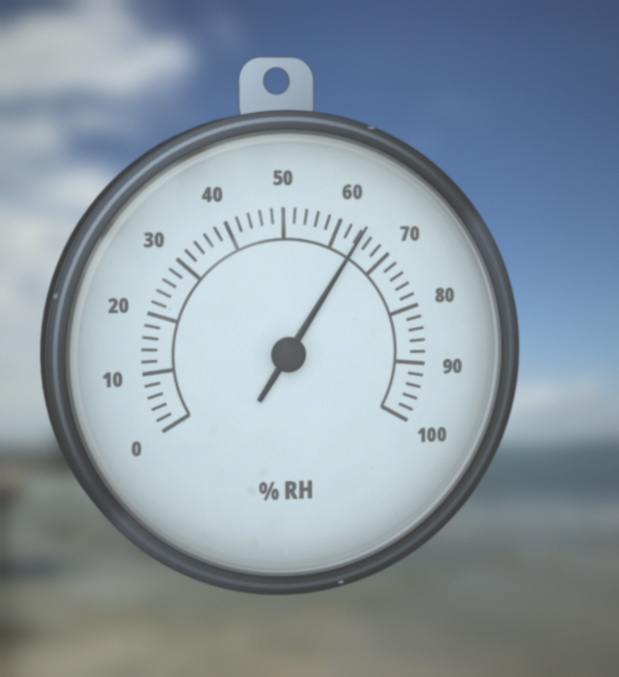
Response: 64%
